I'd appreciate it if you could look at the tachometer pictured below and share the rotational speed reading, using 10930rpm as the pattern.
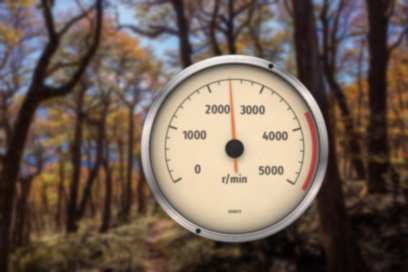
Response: 2400rpm
